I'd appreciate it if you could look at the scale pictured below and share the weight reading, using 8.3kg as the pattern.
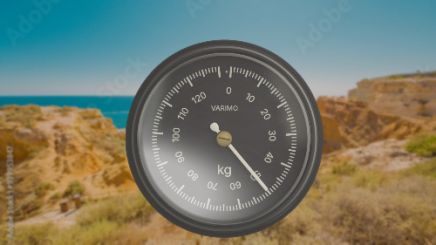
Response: 50kg
